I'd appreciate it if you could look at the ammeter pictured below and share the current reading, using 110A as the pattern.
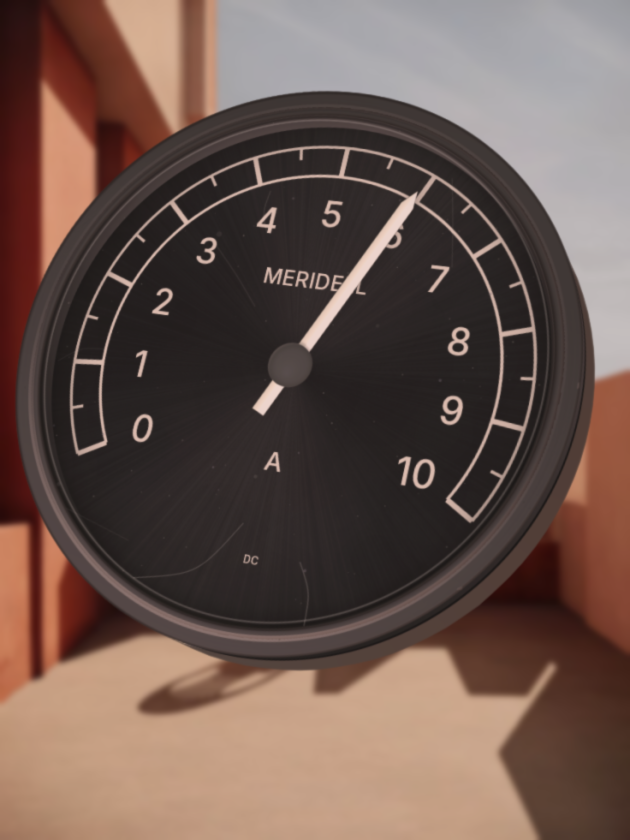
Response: 6A
